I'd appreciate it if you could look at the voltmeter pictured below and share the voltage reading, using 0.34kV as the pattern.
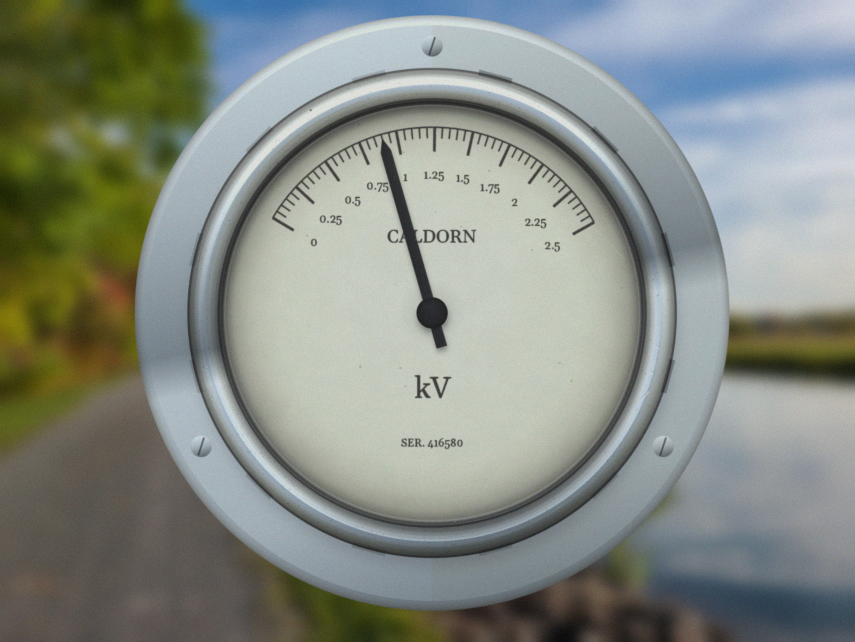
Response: 0.9kV
